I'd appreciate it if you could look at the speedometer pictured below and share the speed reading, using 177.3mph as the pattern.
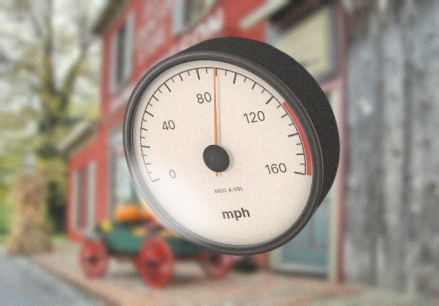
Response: 90mph
